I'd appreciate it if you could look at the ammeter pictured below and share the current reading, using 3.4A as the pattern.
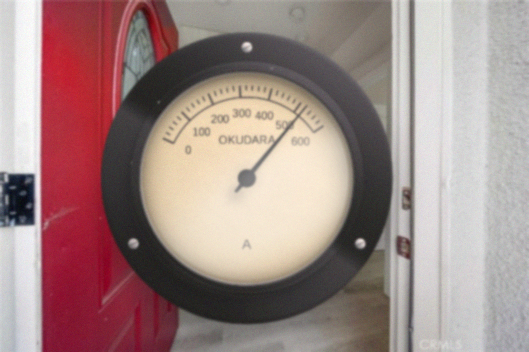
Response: 520A
